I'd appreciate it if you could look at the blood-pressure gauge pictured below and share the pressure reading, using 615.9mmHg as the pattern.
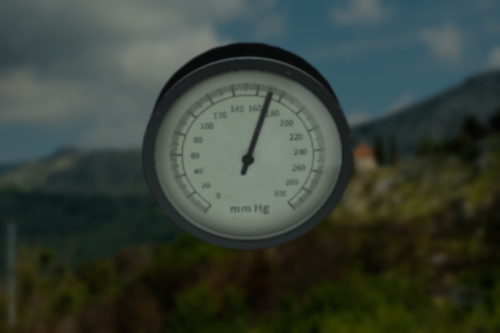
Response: 170mmHg
